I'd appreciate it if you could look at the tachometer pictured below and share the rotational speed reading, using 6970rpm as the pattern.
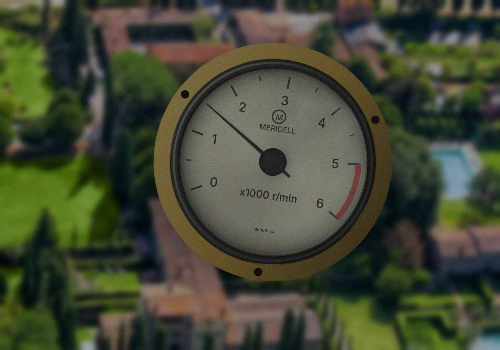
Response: 1500rpm
